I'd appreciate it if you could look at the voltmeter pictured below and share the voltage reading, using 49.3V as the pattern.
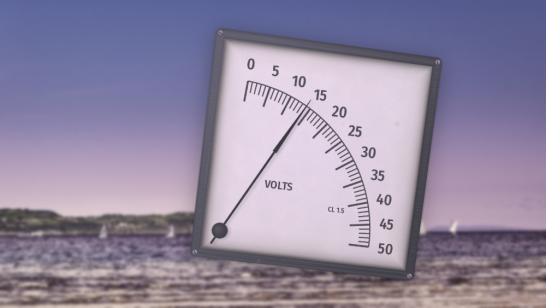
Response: 14V
